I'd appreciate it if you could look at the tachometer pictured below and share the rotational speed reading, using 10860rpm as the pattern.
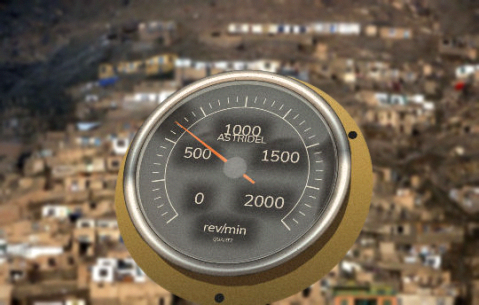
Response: 600rpm
